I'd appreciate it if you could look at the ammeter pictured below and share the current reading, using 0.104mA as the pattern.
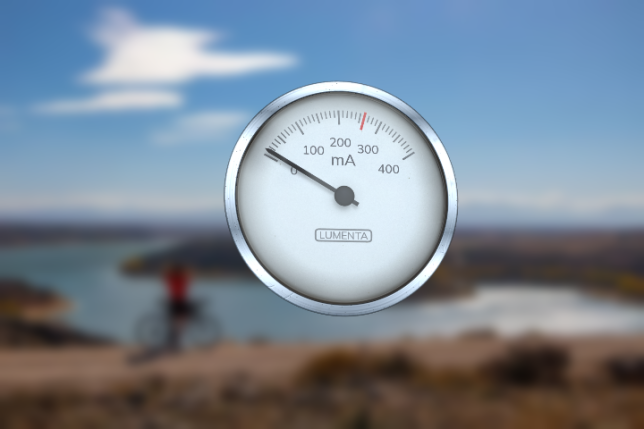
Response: 10mA
